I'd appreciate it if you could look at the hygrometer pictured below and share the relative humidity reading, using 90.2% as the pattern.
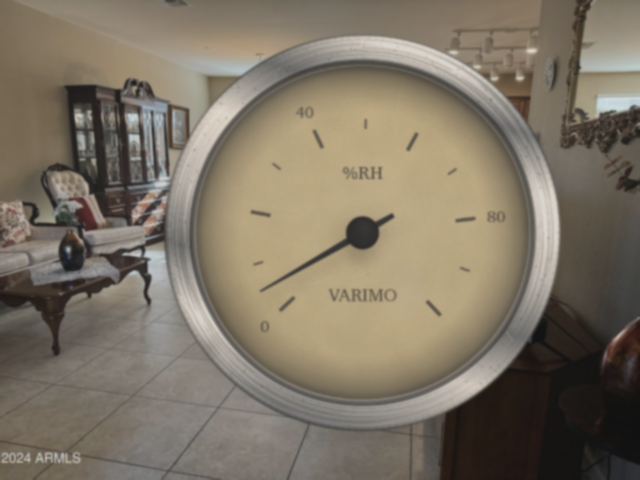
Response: 5%
